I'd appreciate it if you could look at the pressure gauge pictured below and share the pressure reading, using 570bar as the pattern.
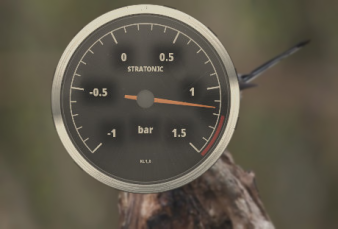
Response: 1.15bar
